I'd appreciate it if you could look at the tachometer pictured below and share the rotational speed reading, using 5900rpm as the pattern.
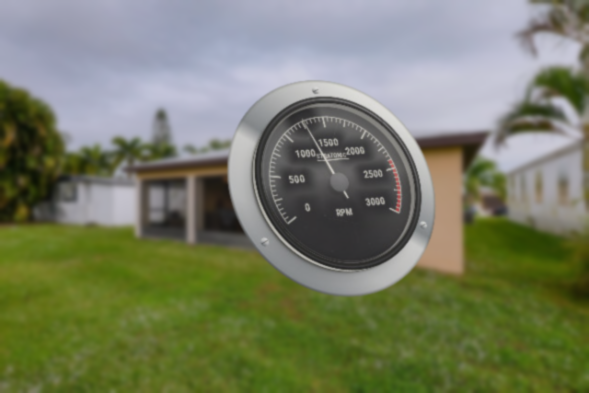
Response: 1250rpm
